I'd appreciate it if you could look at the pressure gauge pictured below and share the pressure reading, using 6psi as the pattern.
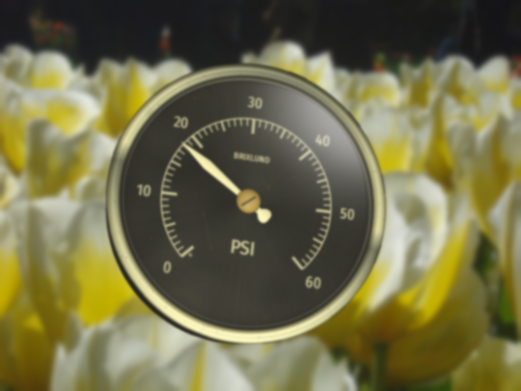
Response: 18psi
